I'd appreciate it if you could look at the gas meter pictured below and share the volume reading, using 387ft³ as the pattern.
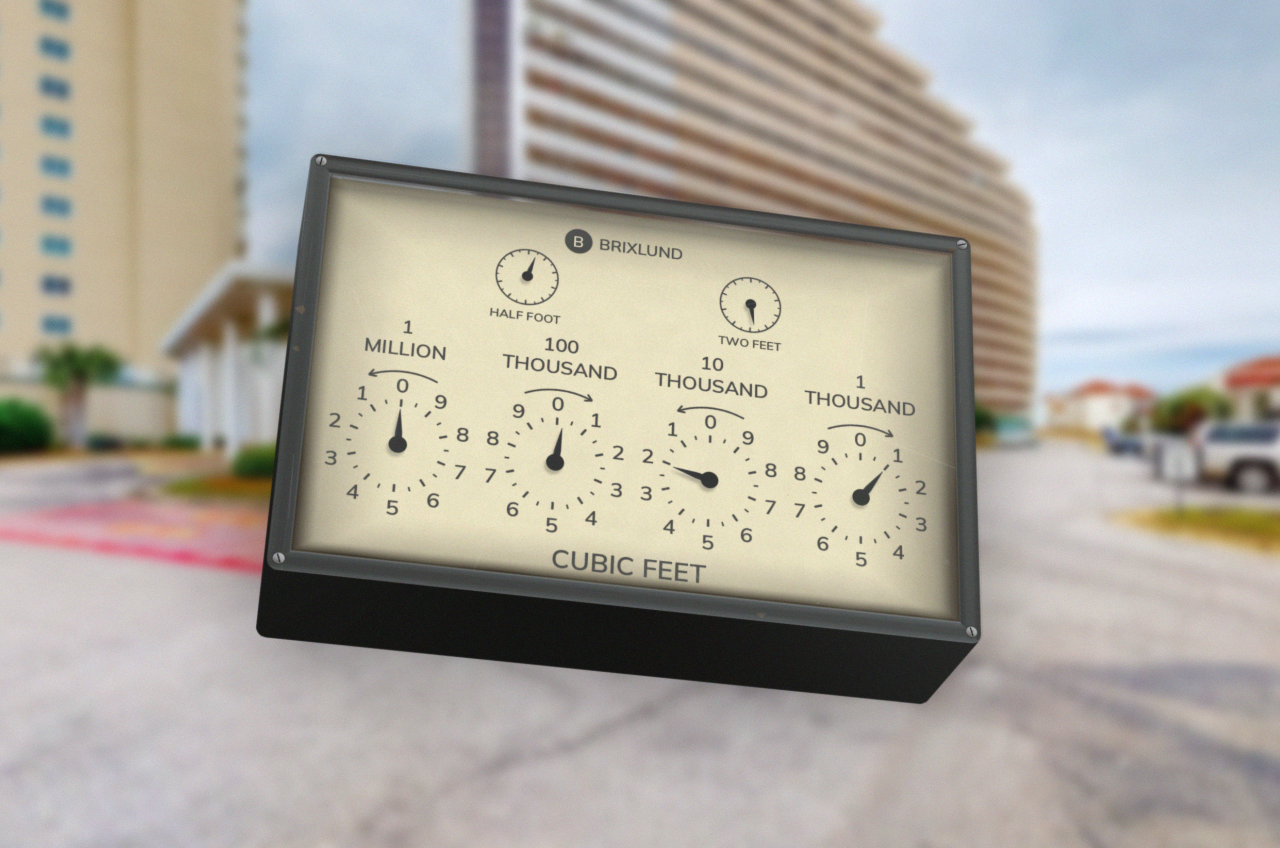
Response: 2100ft³
